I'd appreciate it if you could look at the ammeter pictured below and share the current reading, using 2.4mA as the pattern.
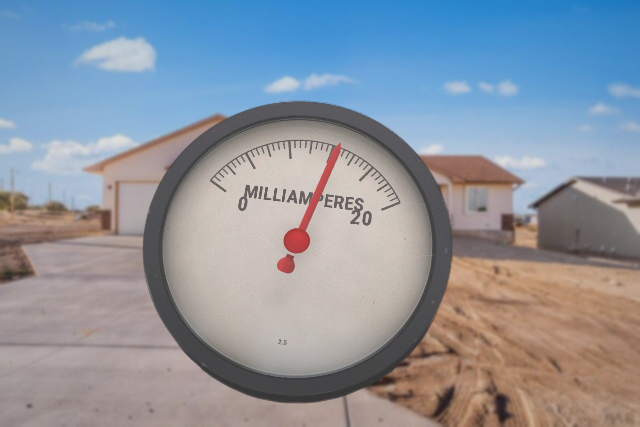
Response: 12.5mA
